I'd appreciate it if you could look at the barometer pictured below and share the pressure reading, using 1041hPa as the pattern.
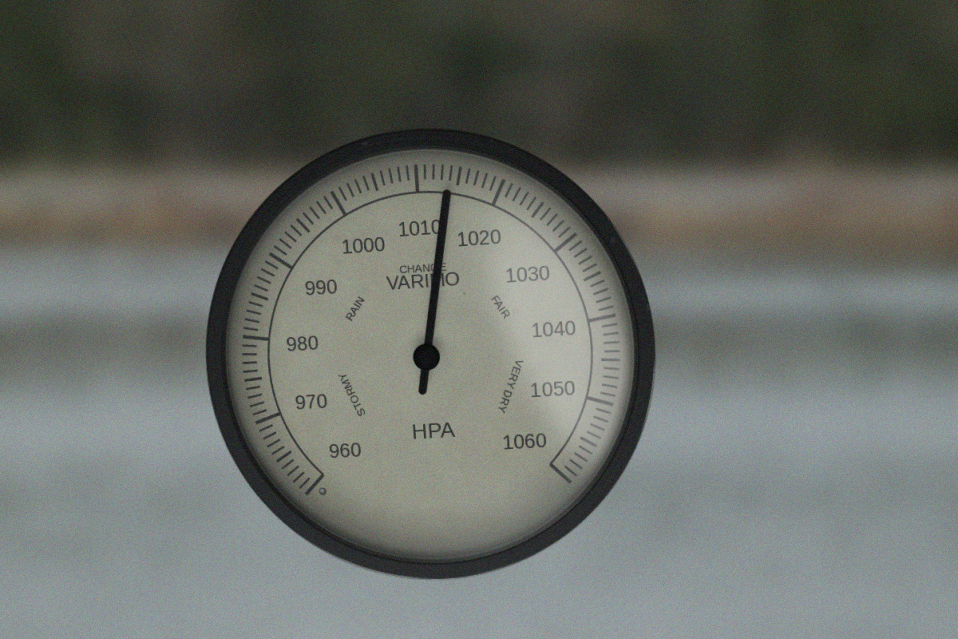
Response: 1014hPa
